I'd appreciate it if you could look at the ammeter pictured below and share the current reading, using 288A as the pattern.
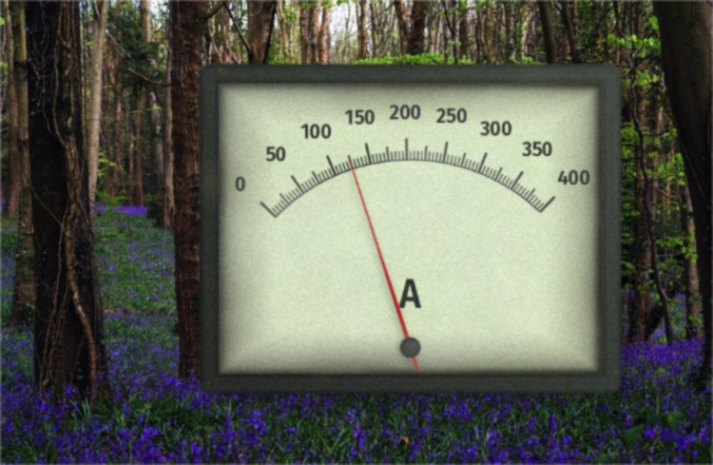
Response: 125A
